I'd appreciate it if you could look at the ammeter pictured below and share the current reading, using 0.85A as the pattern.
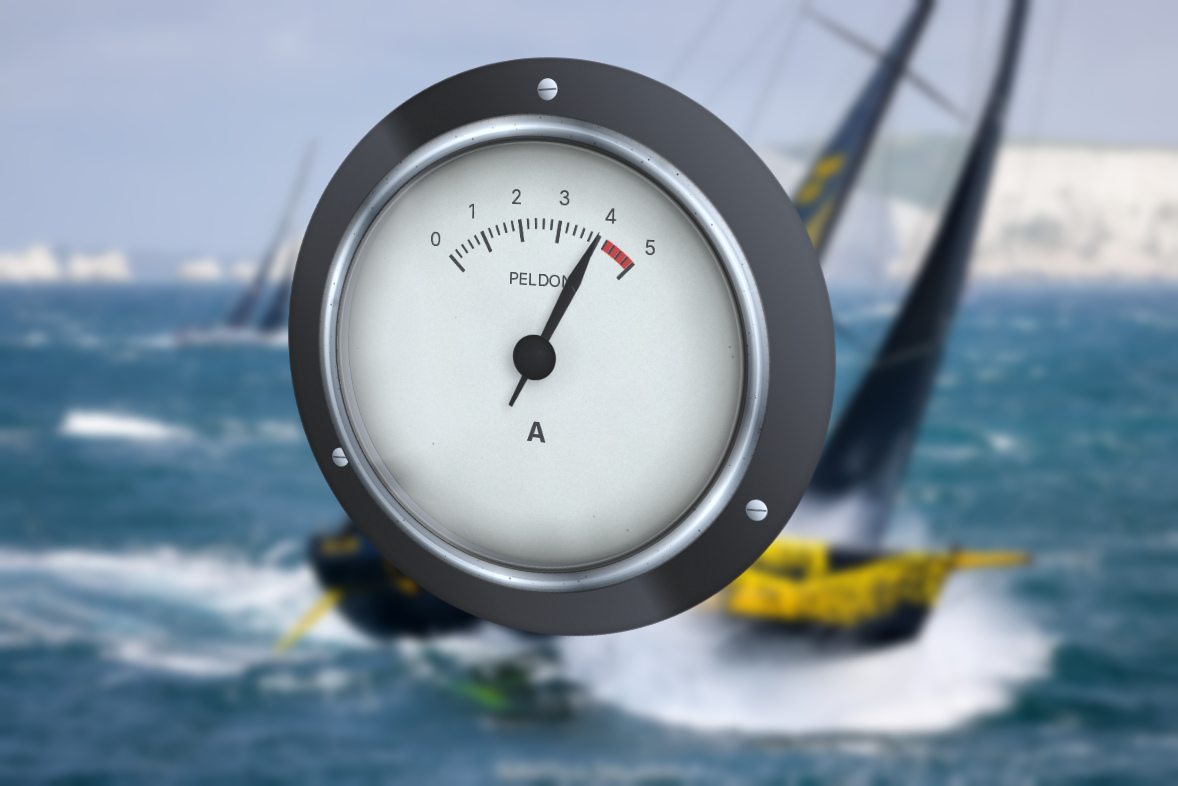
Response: 4A
